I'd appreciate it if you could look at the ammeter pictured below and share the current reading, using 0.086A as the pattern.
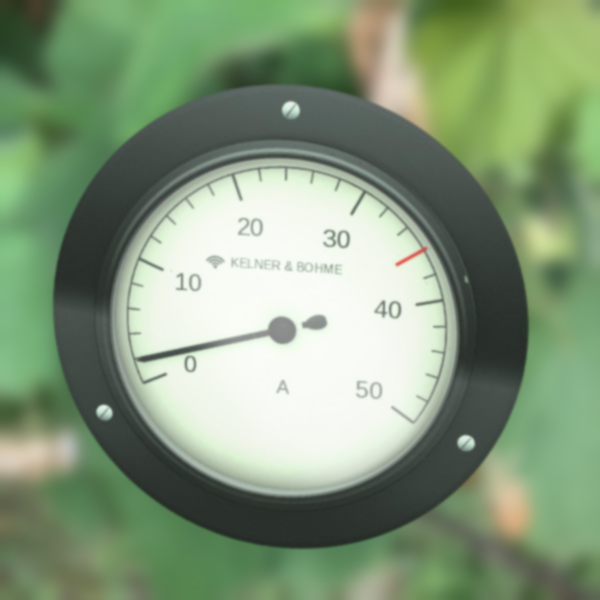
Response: 2A
